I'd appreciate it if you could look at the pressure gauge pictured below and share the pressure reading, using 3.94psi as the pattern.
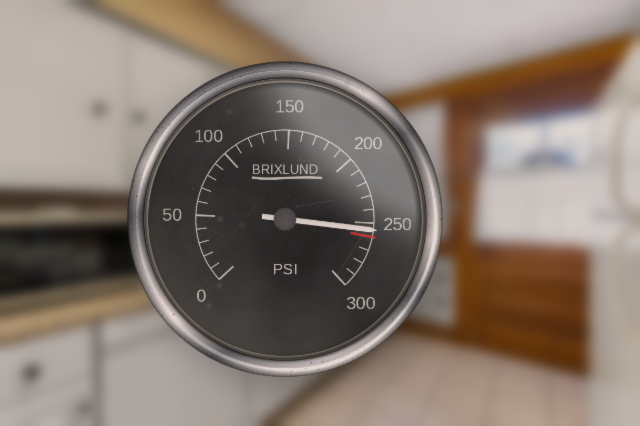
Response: 255psi
